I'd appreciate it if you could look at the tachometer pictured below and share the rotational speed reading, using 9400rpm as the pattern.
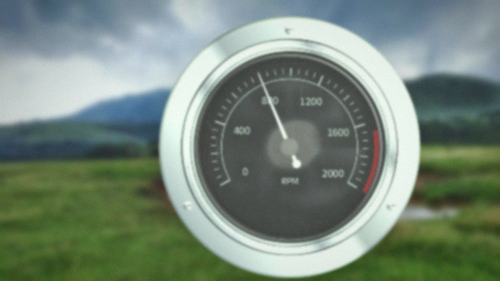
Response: 800rpm
